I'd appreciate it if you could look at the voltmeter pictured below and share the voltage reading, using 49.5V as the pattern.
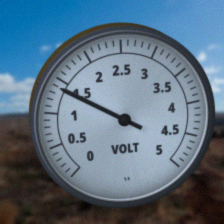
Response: 1.4V
